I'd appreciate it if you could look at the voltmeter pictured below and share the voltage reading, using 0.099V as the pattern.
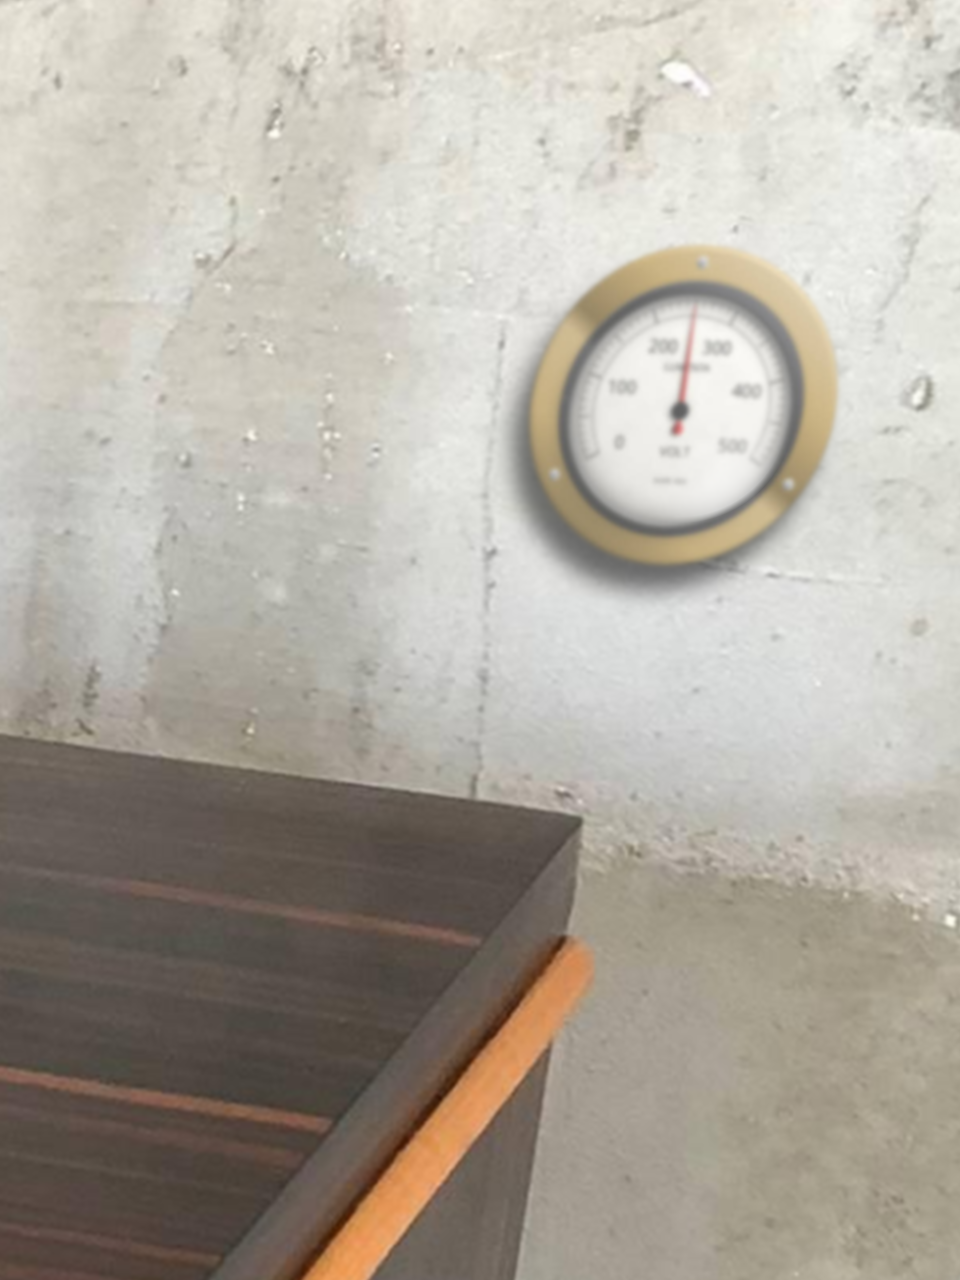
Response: 250V
